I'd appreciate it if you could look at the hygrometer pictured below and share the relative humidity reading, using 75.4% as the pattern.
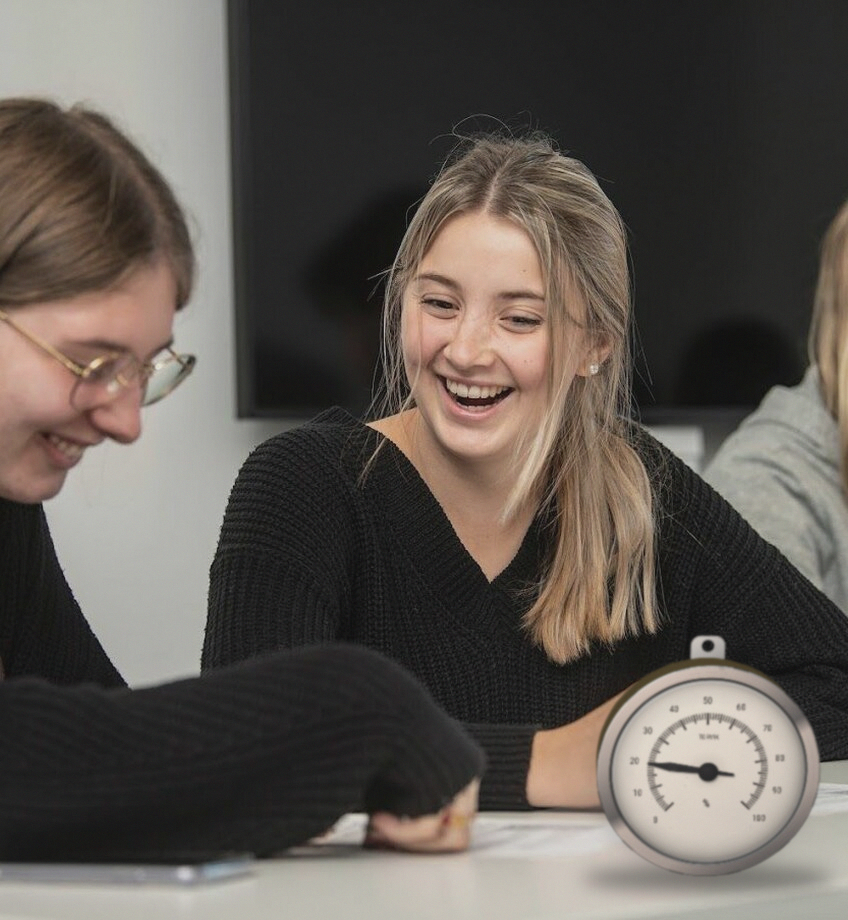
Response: 20%
